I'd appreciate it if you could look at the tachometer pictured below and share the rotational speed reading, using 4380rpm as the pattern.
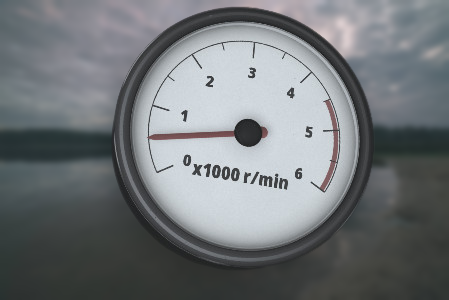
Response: 500rpm
